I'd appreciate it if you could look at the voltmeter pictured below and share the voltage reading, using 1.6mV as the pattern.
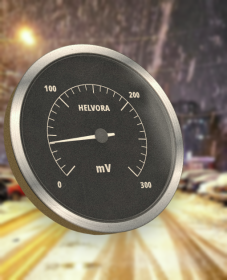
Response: 40mV
